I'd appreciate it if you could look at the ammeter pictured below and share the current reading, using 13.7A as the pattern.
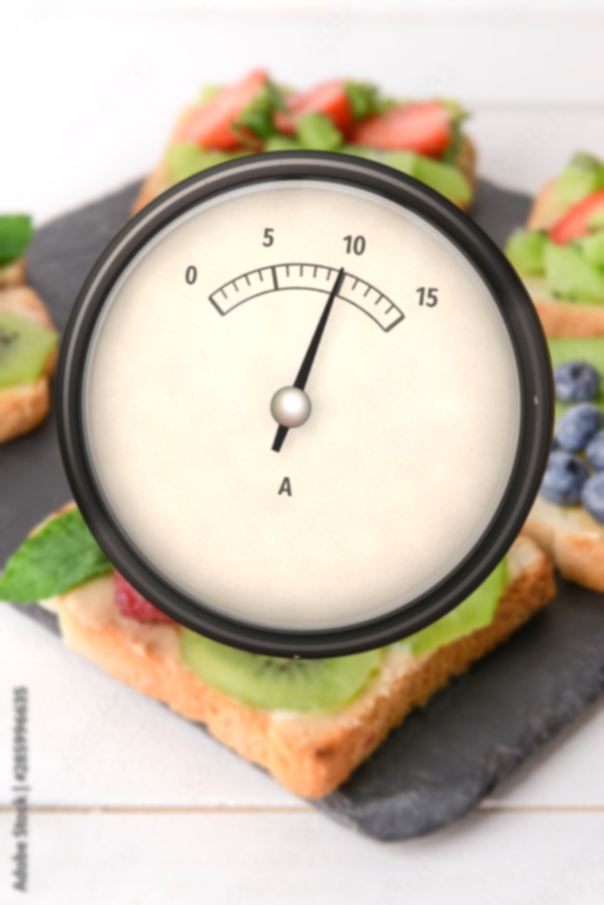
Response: 10A
